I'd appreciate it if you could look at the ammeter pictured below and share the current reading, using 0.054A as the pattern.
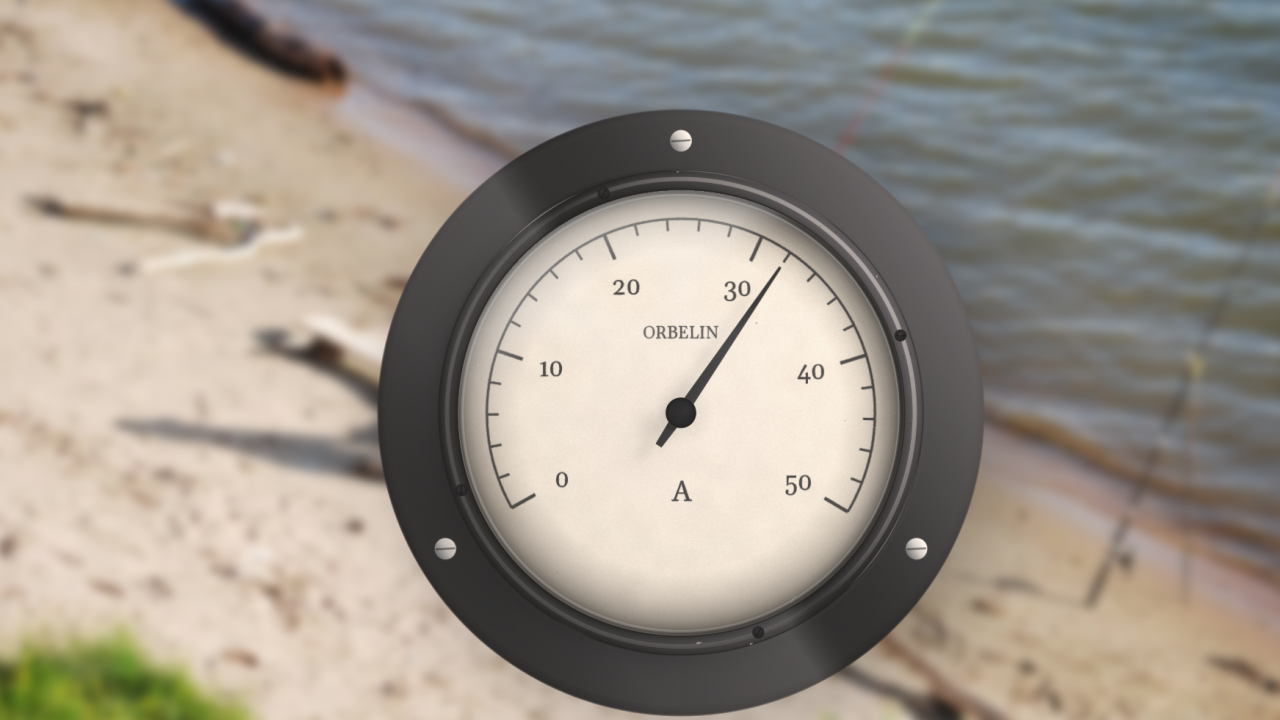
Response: 32A
